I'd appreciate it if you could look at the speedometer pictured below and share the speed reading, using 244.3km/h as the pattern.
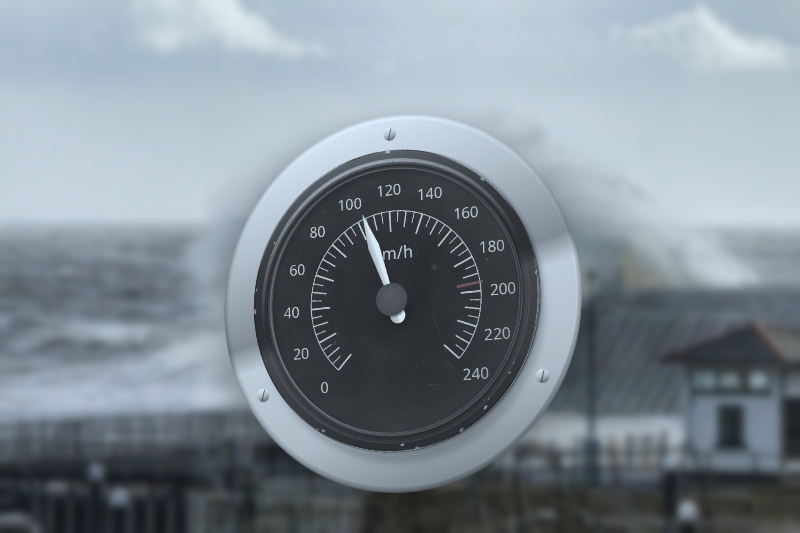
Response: 105km/h
